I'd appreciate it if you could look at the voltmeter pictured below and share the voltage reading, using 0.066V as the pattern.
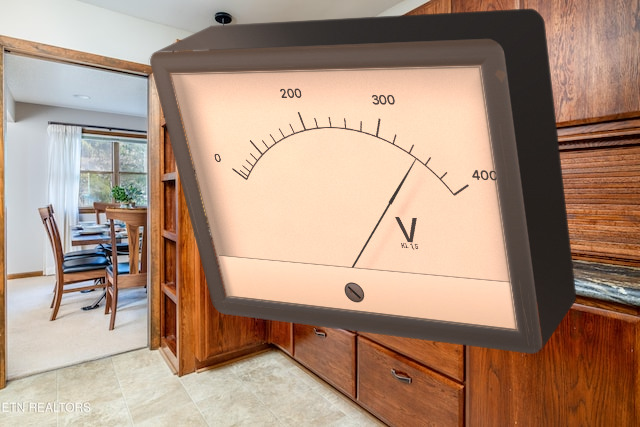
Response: 350V
